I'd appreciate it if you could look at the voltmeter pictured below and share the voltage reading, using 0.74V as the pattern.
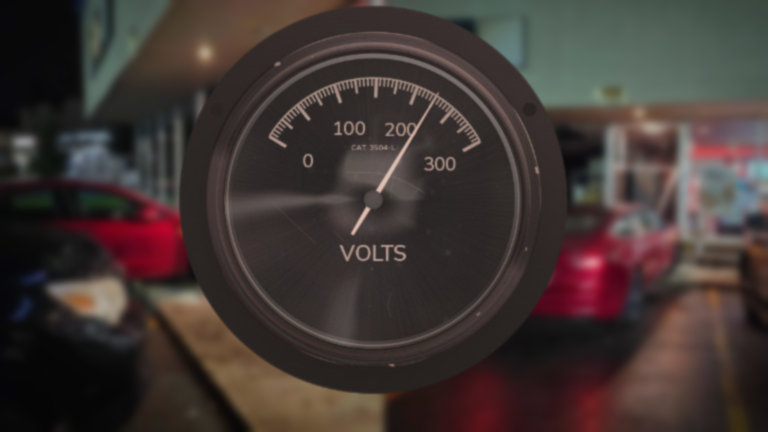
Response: 225V
